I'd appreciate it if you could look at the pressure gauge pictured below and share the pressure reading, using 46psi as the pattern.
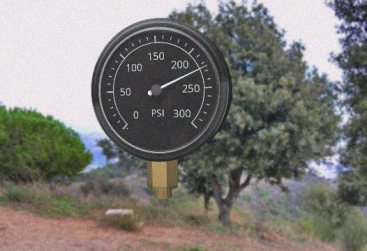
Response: 225psi
